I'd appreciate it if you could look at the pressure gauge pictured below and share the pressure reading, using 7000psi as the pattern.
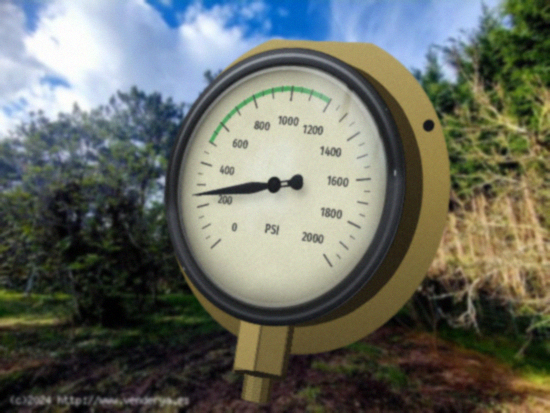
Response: 250psi
